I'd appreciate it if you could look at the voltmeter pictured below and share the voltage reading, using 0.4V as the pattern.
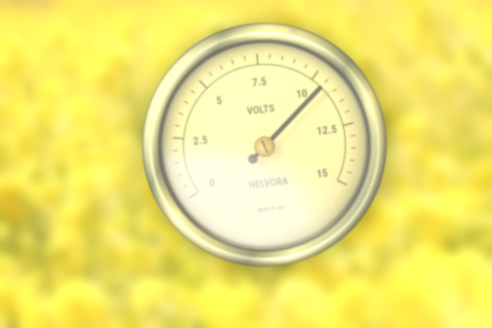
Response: 10.5V
